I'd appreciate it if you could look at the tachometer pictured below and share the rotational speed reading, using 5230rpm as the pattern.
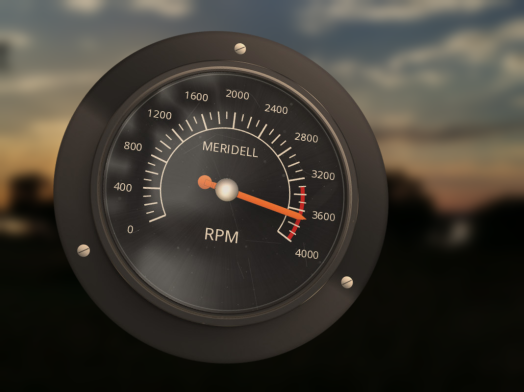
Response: 3700rpm
